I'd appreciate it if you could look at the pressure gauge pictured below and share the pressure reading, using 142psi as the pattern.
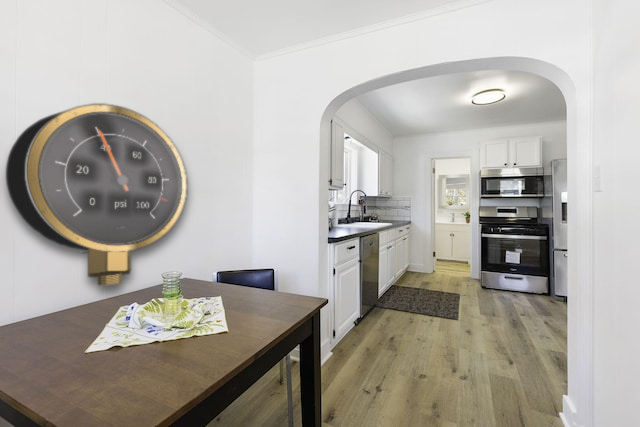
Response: 40psi
